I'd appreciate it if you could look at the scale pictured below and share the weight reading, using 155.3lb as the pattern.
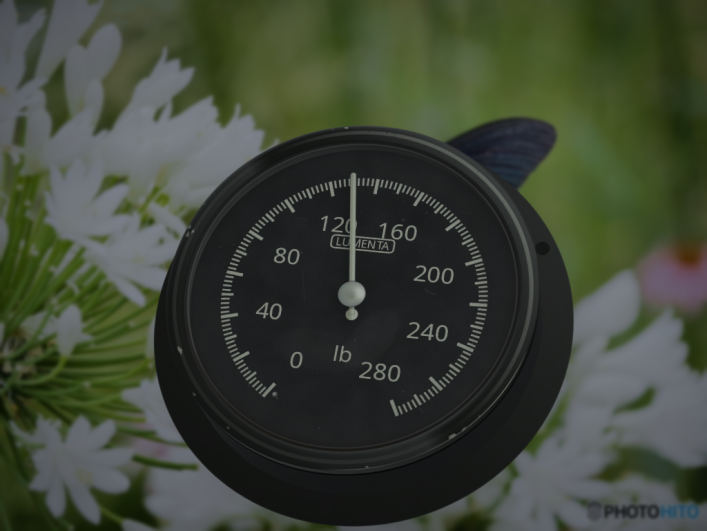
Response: 130lb
